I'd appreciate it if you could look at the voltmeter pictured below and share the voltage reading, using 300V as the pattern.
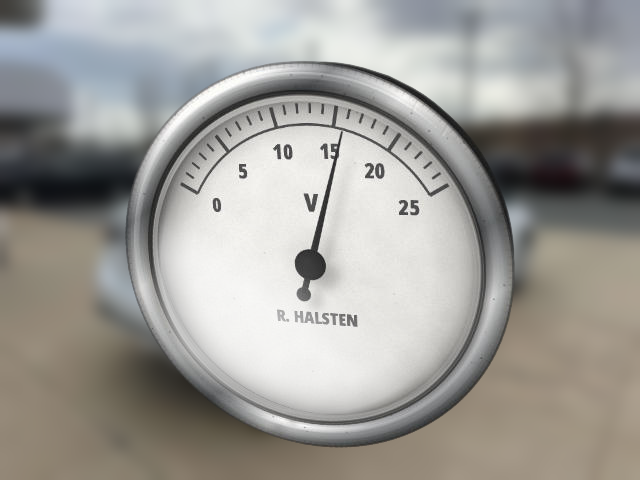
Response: 16V
